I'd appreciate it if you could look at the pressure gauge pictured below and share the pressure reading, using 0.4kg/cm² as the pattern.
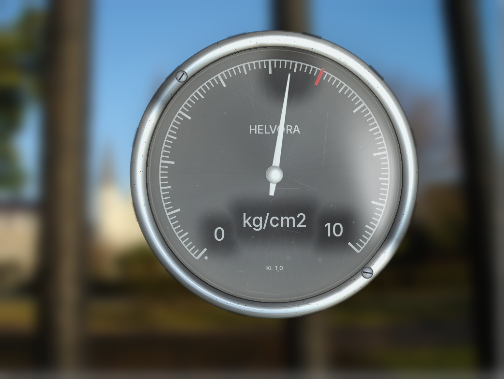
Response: 5.4kg/cm²
